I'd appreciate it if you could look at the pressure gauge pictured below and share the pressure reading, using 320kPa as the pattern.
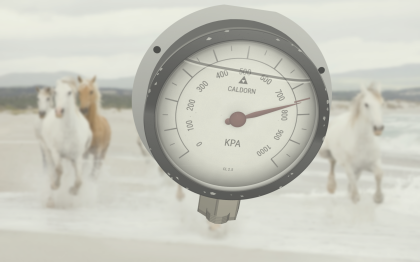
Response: 750kPa
